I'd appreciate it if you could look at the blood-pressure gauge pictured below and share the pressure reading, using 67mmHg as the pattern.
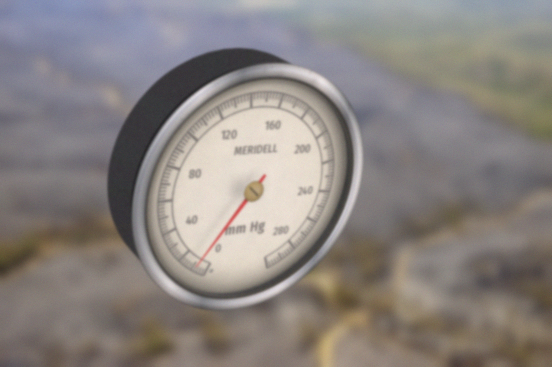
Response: 10mmHg
